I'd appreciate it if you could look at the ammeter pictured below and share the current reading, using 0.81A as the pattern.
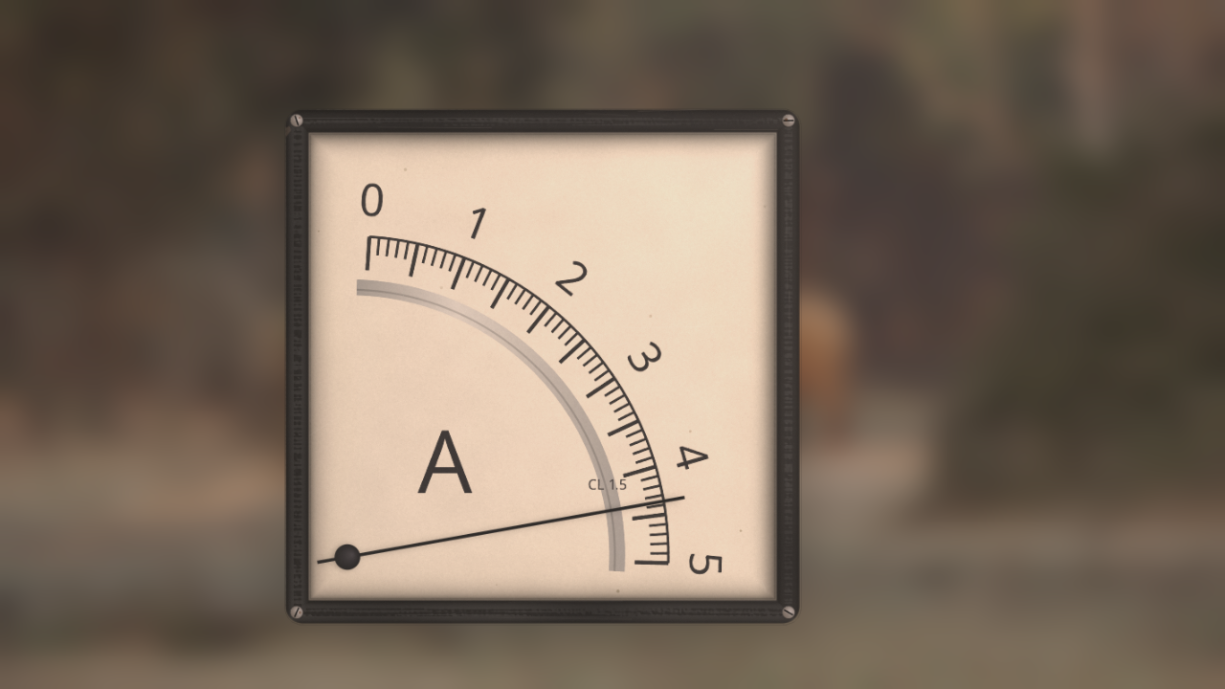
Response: 4.35A
